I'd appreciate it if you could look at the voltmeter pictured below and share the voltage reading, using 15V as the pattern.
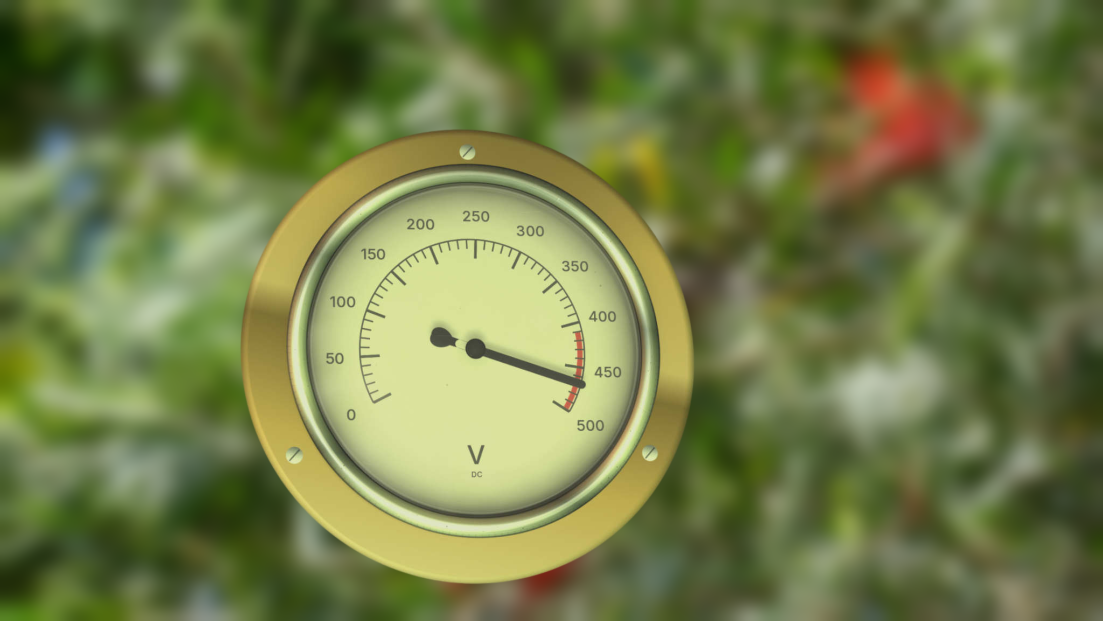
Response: 470V
